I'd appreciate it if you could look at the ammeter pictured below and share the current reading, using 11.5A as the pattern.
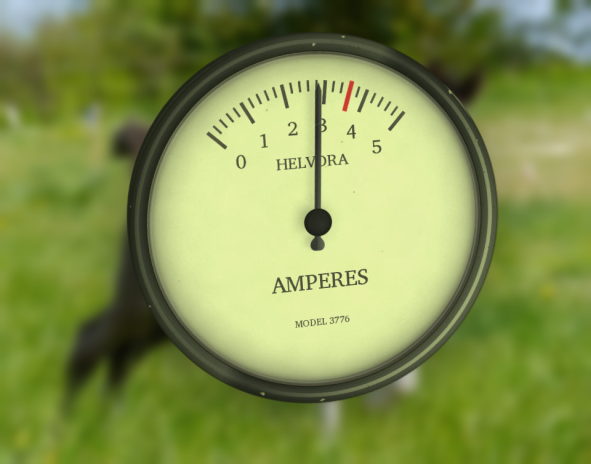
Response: 2.8A
